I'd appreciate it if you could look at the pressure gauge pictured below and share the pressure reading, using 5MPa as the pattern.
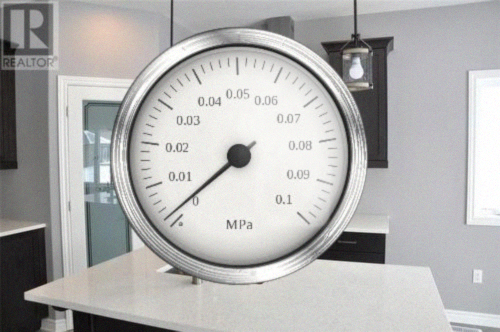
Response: 0.002MPa
